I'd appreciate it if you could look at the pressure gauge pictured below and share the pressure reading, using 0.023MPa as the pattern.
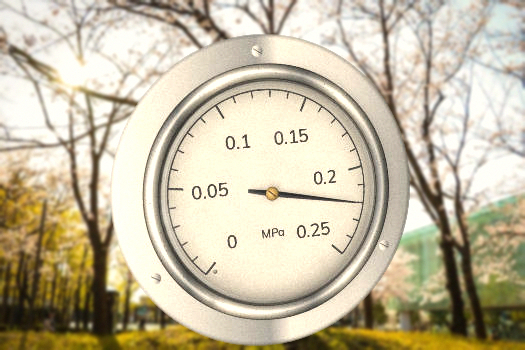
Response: 0.22MPa
